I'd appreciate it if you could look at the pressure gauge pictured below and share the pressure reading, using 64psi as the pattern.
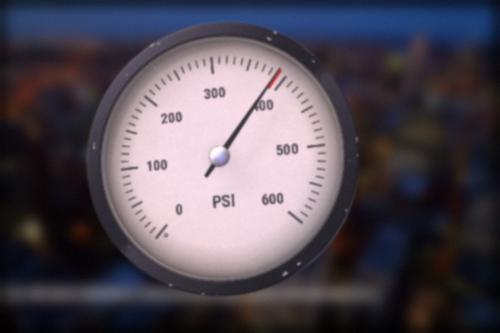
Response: 390psi
